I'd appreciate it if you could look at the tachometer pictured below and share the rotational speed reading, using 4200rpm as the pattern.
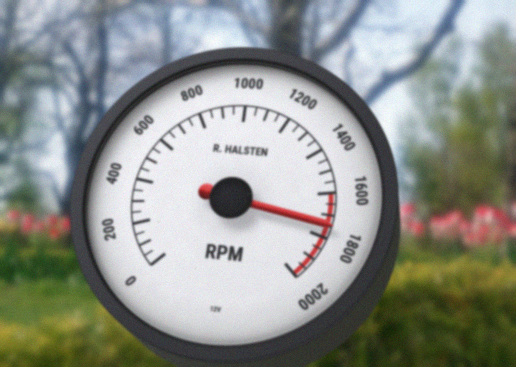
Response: 1750rpm
